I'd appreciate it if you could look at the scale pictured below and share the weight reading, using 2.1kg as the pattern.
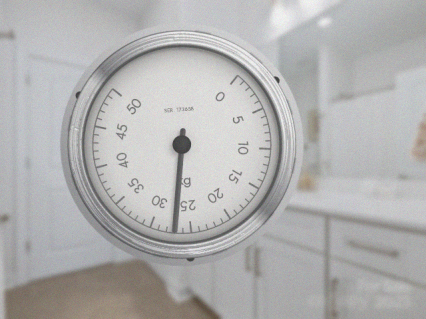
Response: 27kg
